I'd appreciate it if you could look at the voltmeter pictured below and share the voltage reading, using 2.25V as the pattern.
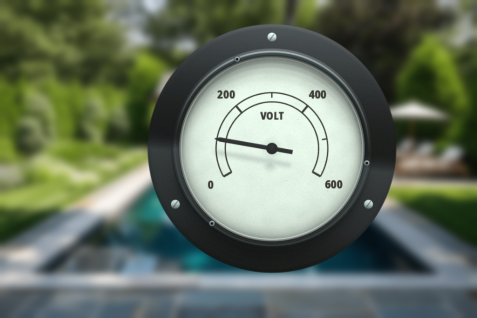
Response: 100V
